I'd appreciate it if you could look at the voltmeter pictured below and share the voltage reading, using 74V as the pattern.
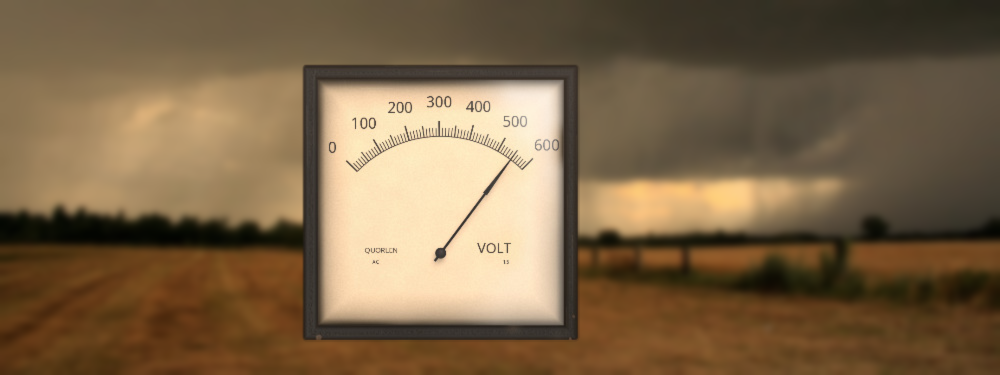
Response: 550V
